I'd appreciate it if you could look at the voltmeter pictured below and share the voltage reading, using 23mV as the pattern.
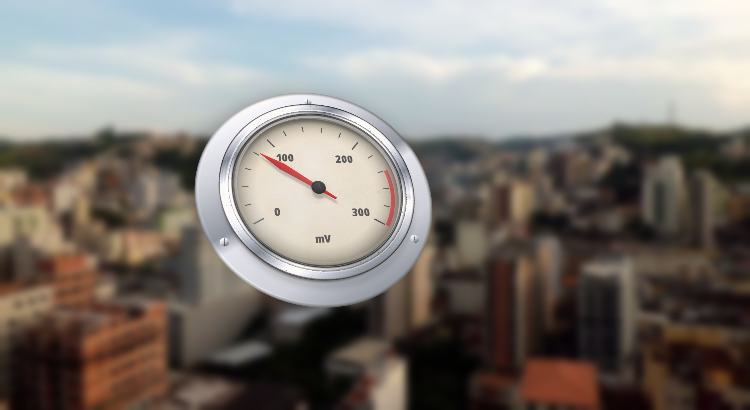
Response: 80mV
